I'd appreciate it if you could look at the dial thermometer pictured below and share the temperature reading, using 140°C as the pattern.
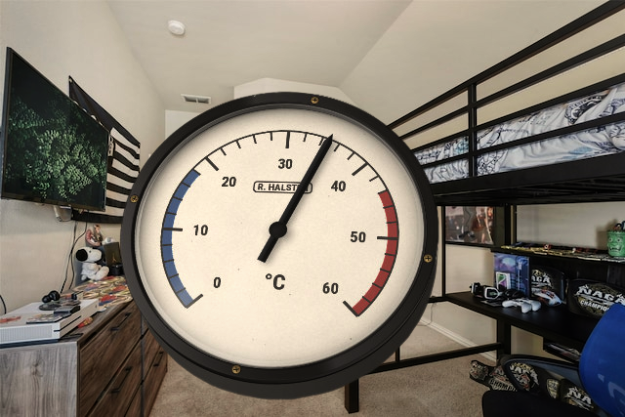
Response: 35°C
